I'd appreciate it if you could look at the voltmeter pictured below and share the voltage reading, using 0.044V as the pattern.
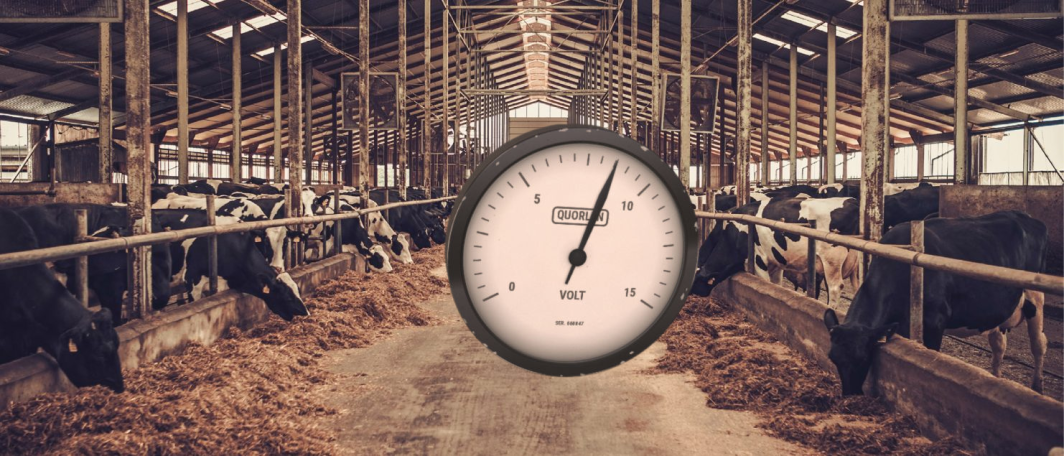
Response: 8.5V
